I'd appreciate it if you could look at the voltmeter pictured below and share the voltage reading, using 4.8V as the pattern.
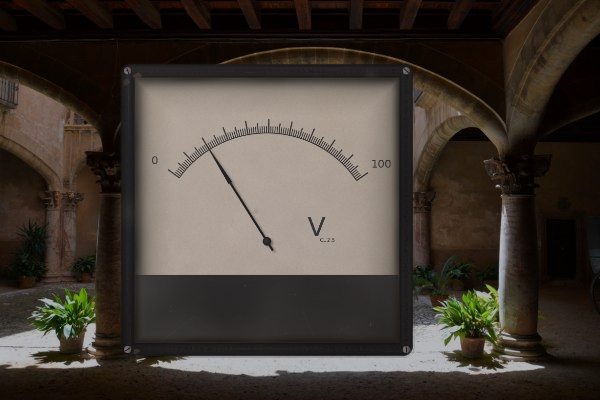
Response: 20V
